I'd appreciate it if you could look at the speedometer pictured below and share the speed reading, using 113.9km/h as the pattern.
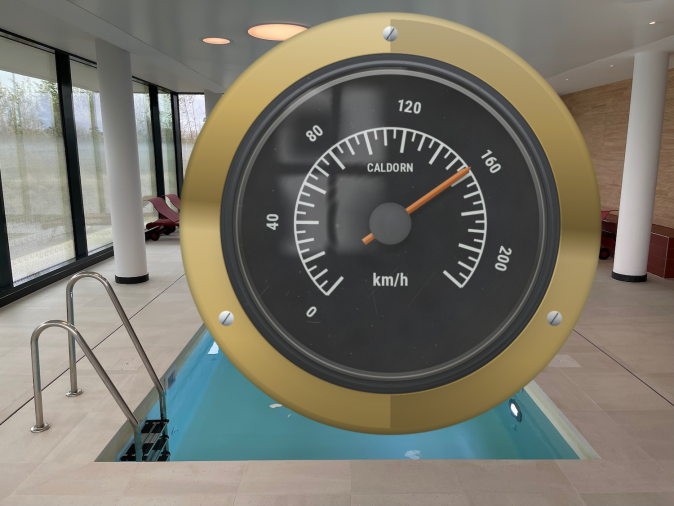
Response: 157.5km/h
